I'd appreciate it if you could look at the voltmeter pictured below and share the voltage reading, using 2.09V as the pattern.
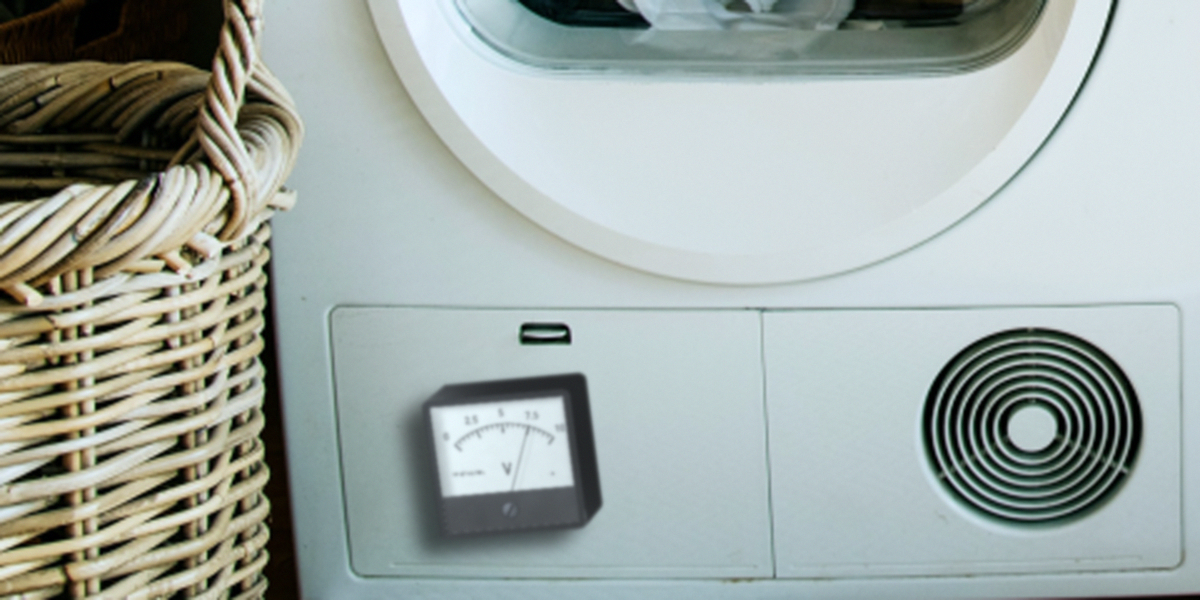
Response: 7.5V
